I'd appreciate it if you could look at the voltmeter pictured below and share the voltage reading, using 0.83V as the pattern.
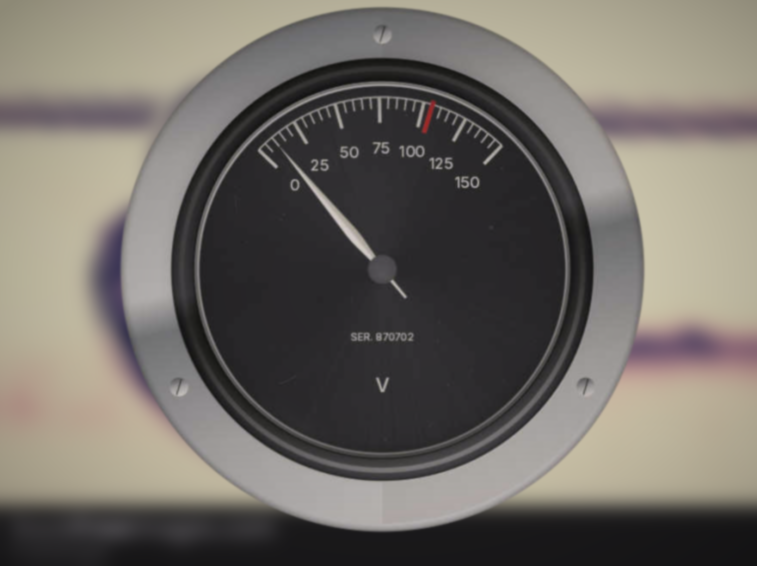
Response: 10V
